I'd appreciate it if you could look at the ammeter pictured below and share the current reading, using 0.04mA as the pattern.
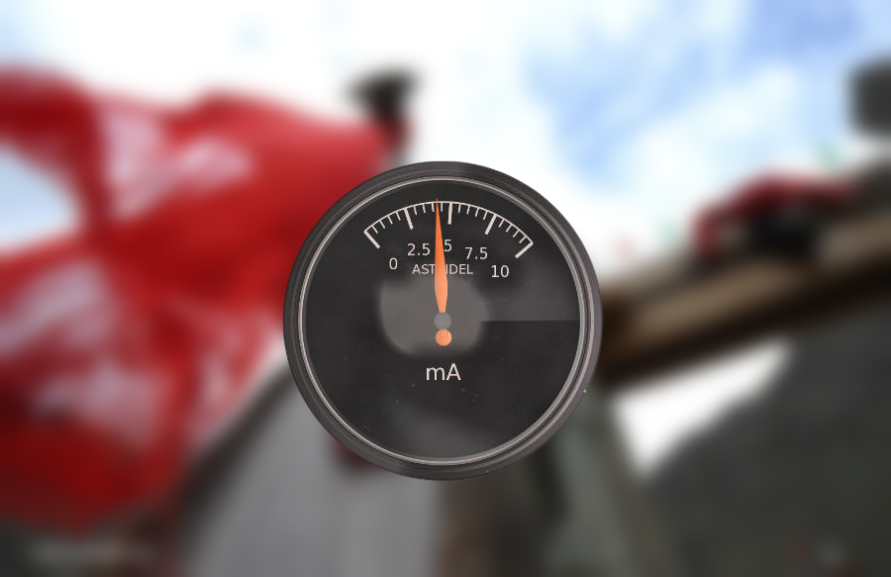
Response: 4.25mA
